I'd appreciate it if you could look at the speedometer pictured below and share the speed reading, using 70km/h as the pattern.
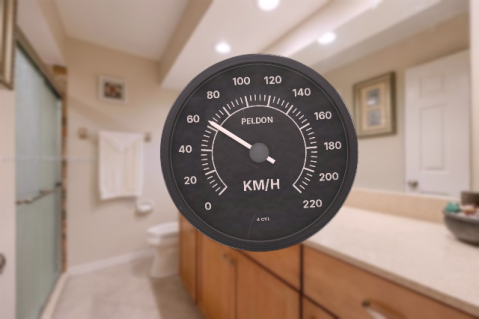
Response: 64km/h
